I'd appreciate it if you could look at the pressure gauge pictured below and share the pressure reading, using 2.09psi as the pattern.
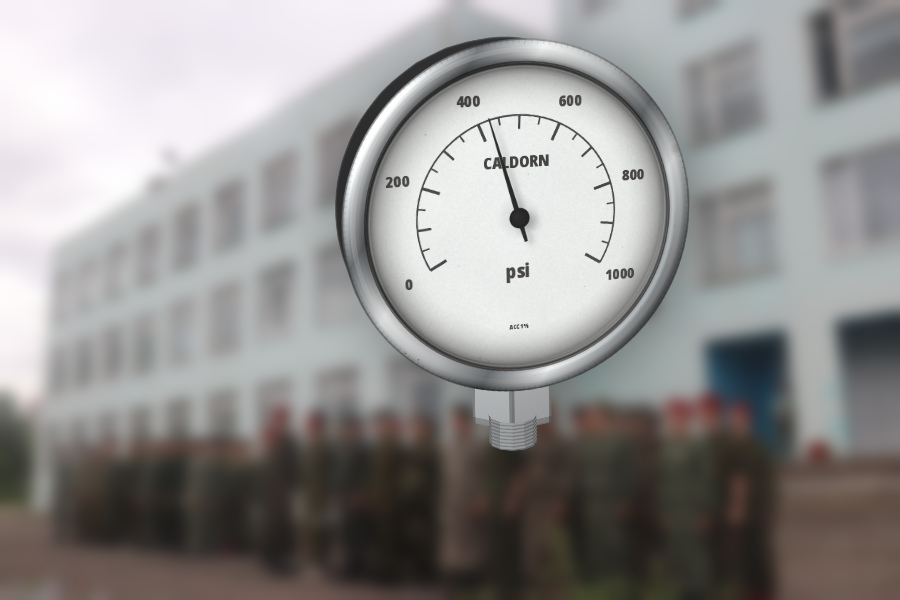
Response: 425psi
